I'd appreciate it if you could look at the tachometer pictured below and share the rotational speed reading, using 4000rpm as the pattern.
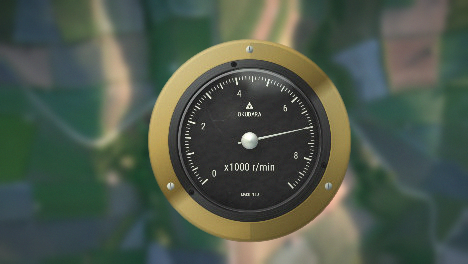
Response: 7000rpm
